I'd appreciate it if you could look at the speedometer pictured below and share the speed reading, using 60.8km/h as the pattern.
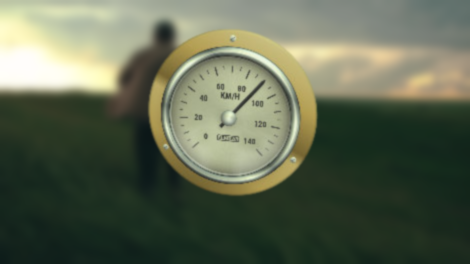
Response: 90km/h
